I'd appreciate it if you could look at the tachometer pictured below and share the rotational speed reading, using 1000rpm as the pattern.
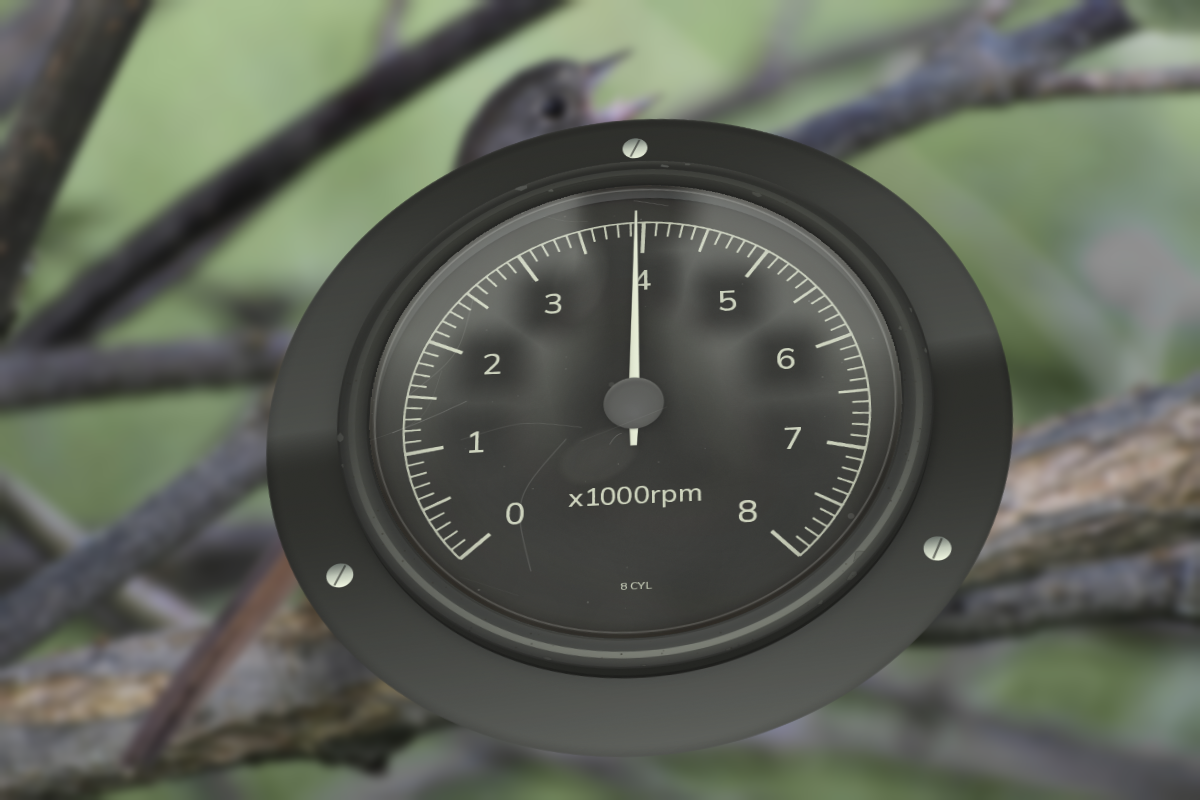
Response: 3950rpm
